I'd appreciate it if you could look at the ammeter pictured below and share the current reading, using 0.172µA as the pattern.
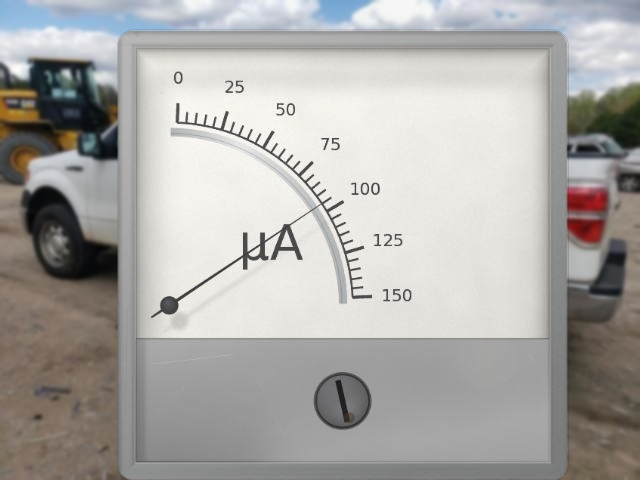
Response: 95µA
